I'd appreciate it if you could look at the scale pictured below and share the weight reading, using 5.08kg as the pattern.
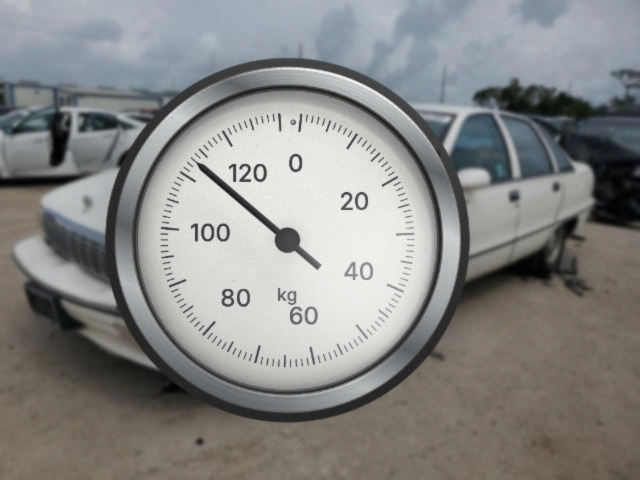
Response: 113kg
